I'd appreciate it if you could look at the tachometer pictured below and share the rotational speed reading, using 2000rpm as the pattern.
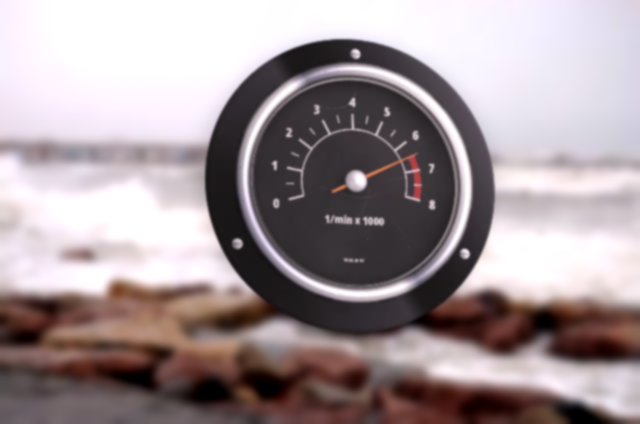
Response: 6500rpm
